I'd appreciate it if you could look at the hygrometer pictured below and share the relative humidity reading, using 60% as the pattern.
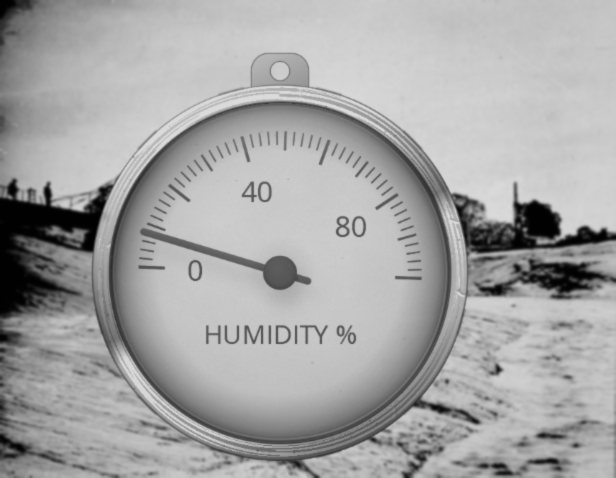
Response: 8%
